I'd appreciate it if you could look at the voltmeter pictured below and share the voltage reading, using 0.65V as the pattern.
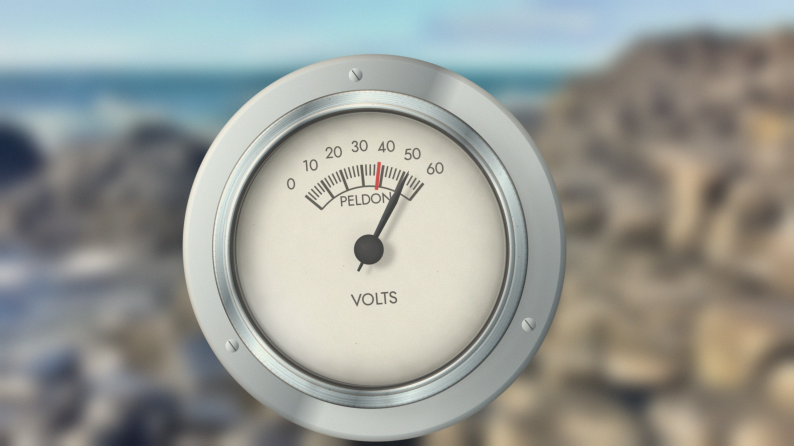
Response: 52V
